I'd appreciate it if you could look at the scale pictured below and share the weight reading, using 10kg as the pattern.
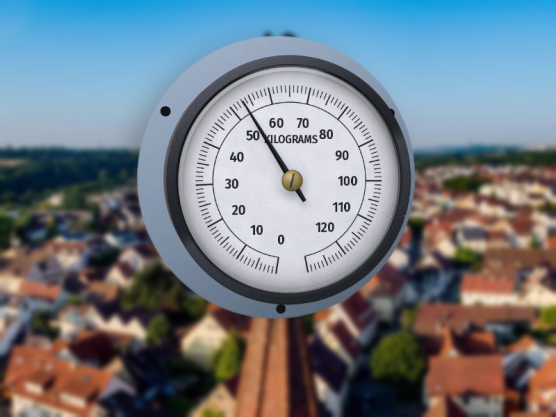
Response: 53kg
